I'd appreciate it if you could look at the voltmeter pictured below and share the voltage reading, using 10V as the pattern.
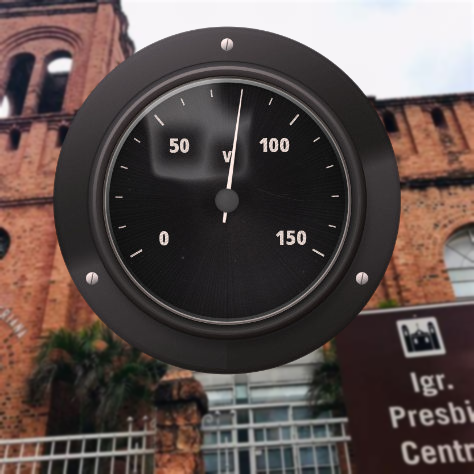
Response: 80V
